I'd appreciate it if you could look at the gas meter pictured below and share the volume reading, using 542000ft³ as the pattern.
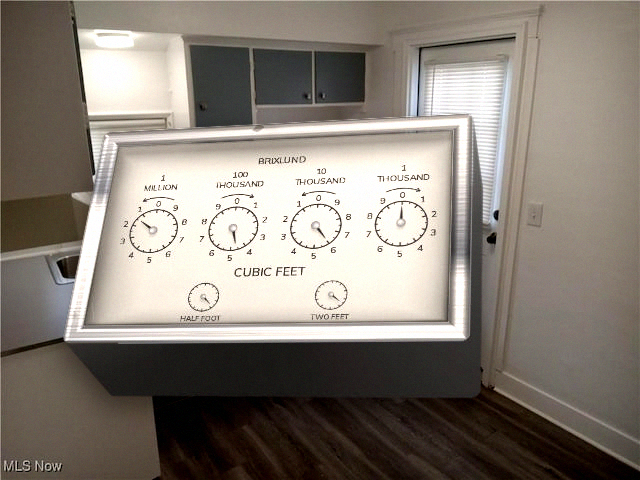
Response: 146000ft³
